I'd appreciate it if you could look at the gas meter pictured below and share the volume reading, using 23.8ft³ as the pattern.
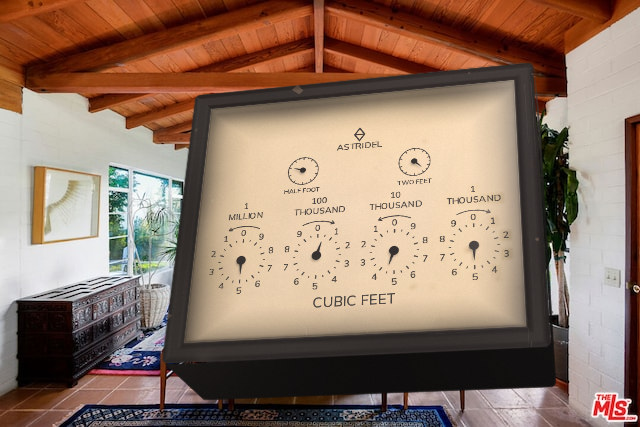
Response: 504500ft³
